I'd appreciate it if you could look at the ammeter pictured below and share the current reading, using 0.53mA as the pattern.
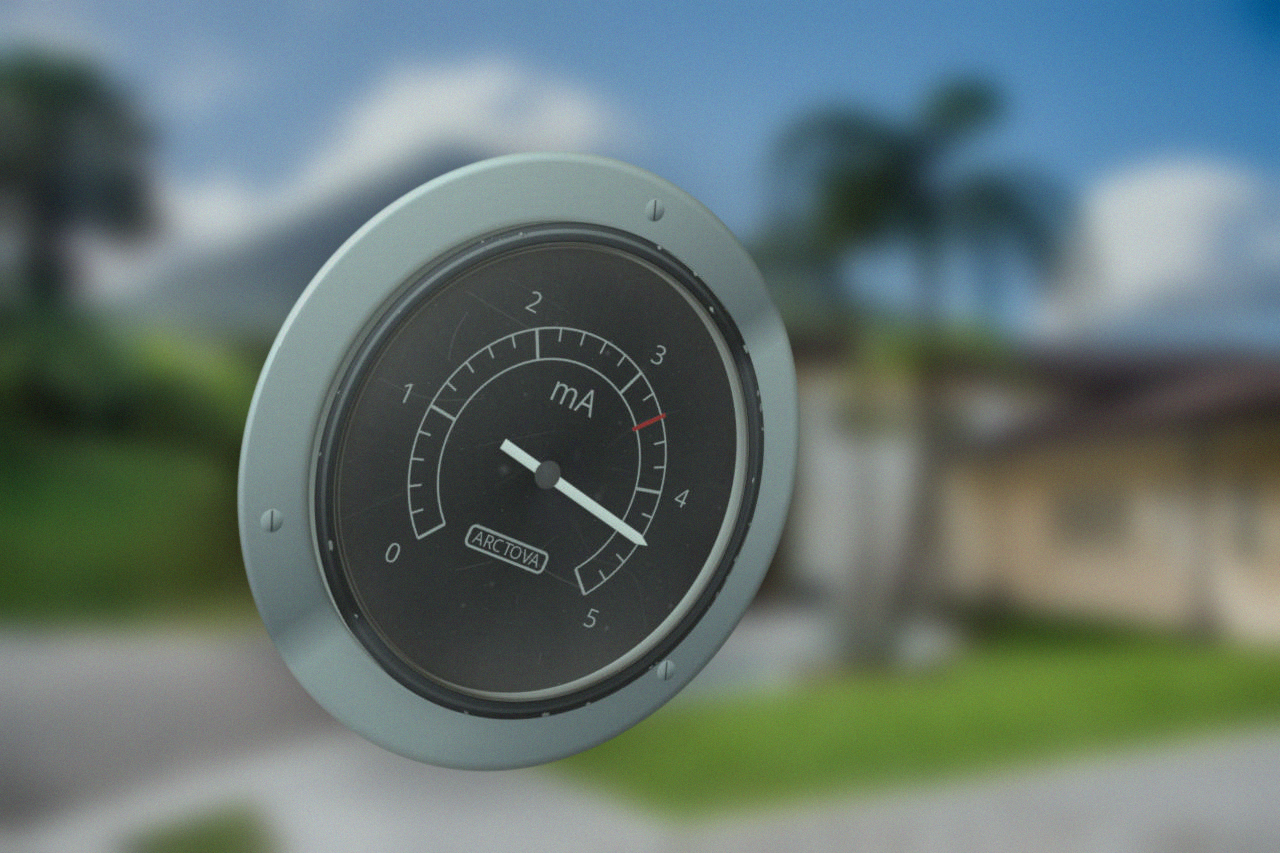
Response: 4.4mA
